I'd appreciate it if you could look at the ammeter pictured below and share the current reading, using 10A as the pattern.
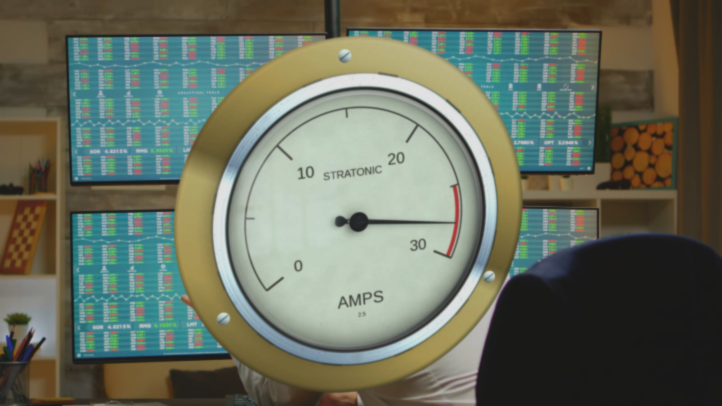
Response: 27.5A
